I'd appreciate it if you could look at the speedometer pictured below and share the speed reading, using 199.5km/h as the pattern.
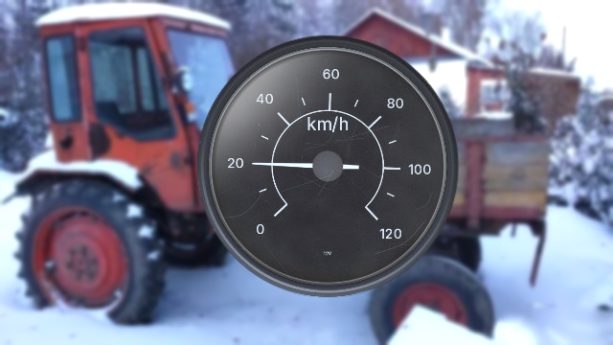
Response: 20km/h
